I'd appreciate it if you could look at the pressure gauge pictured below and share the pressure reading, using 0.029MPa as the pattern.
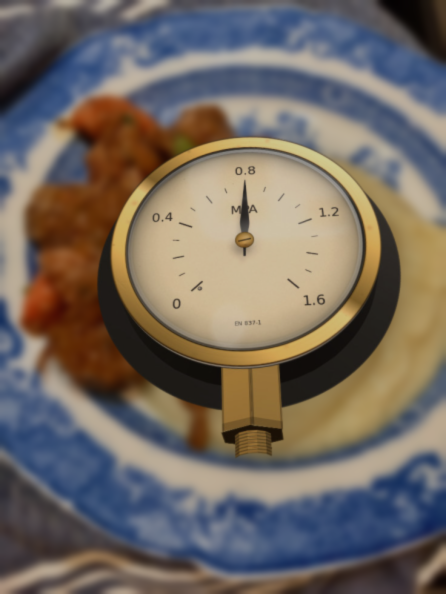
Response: 0.8MPa
